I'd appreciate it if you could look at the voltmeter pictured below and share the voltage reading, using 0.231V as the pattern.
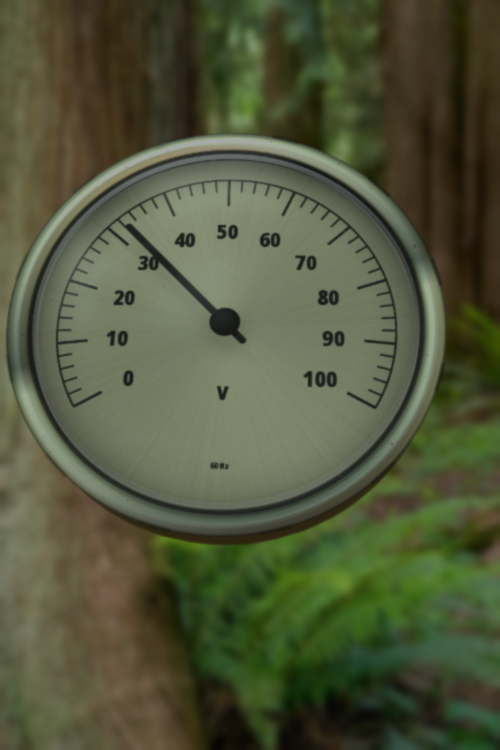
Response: 32V
